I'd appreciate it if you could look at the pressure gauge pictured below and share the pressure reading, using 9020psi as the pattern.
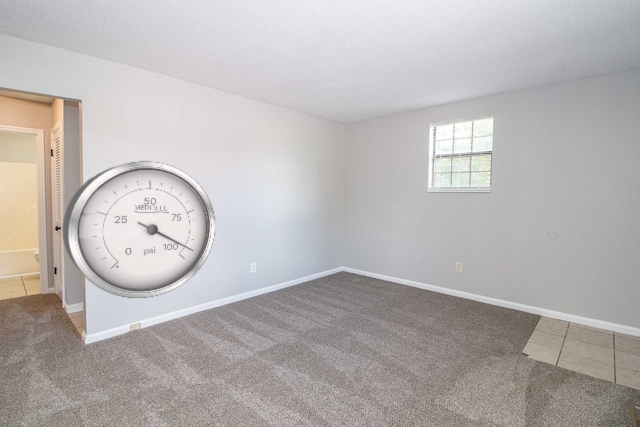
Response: 95psi
